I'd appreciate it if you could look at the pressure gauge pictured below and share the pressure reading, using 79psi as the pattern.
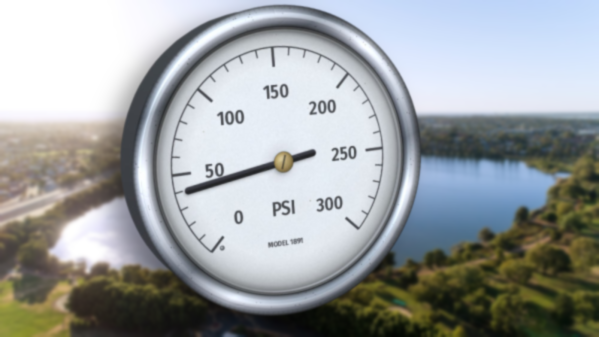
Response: 40psi
